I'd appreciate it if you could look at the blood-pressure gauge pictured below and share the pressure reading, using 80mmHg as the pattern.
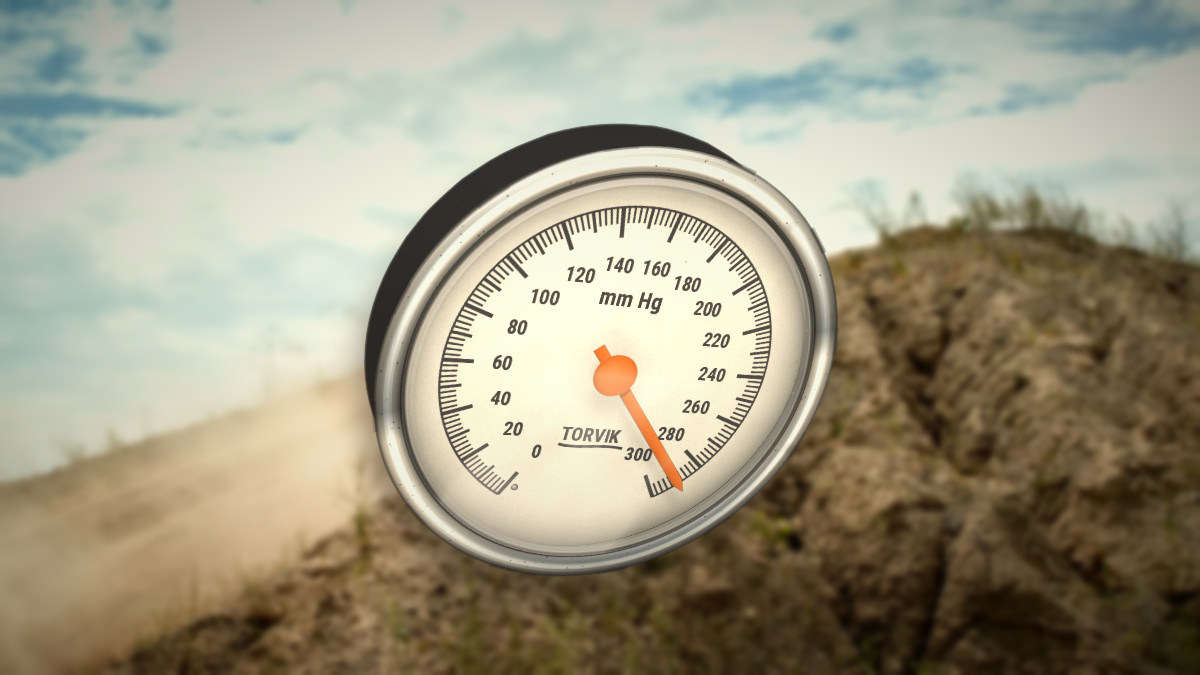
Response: 290mmHg
